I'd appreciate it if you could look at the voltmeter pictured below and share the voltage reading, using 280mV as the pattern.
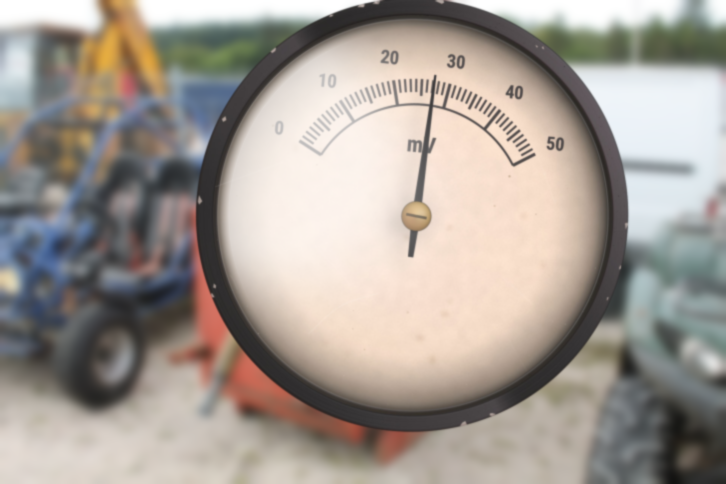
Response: 27mV
